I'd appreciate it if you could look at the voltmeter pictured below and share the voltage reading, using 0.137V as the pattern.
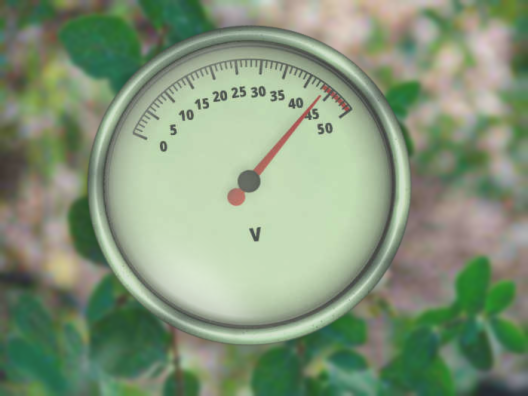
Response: 44V
